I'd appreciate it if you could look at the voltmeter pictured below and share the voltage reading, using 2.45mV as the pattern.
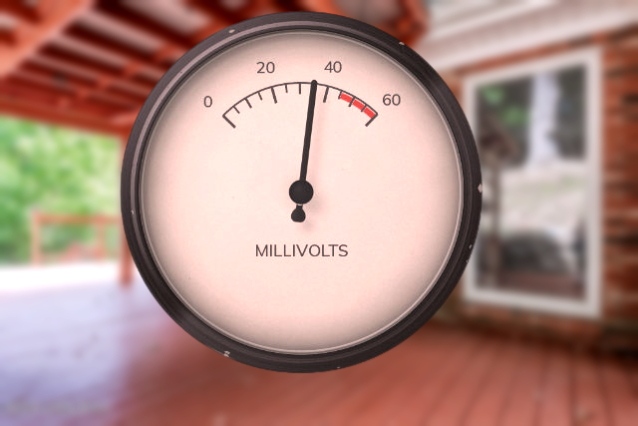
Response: 35mV
